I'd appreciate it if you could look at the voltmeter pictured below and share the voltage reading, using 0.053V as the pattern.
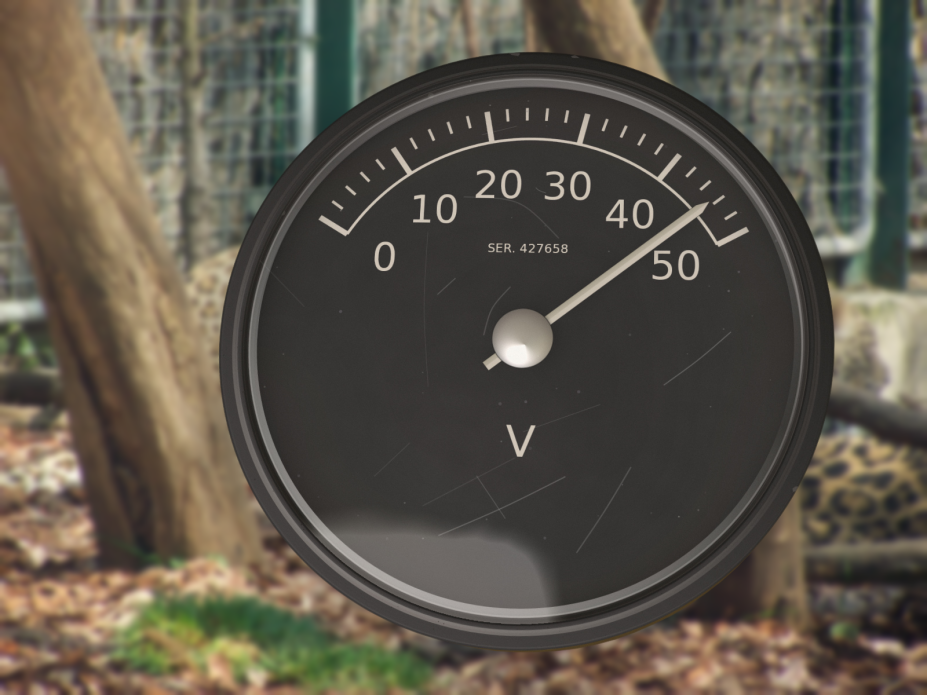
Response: 46V
